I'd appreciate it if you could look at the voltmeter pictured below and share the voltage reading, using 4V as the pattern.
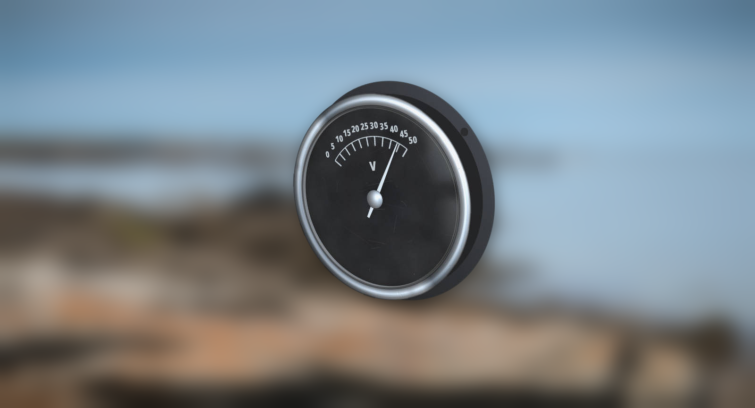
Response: 45V
